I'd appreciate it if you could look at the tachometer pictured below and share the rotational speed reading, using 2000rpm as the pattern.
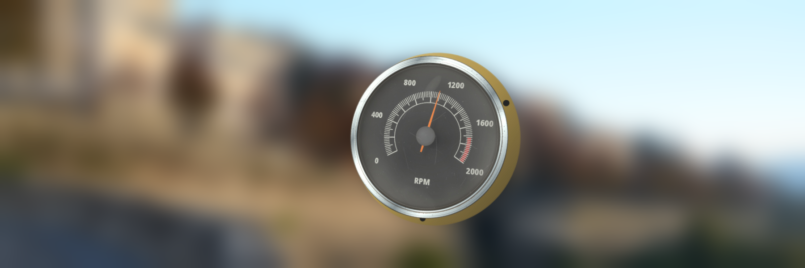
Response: 1100rpm
